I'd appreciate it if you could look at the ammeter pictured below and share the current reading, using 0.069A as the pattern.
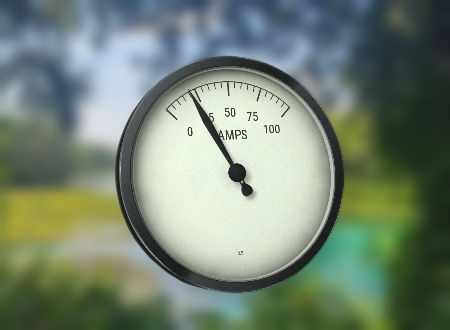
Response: 20A
